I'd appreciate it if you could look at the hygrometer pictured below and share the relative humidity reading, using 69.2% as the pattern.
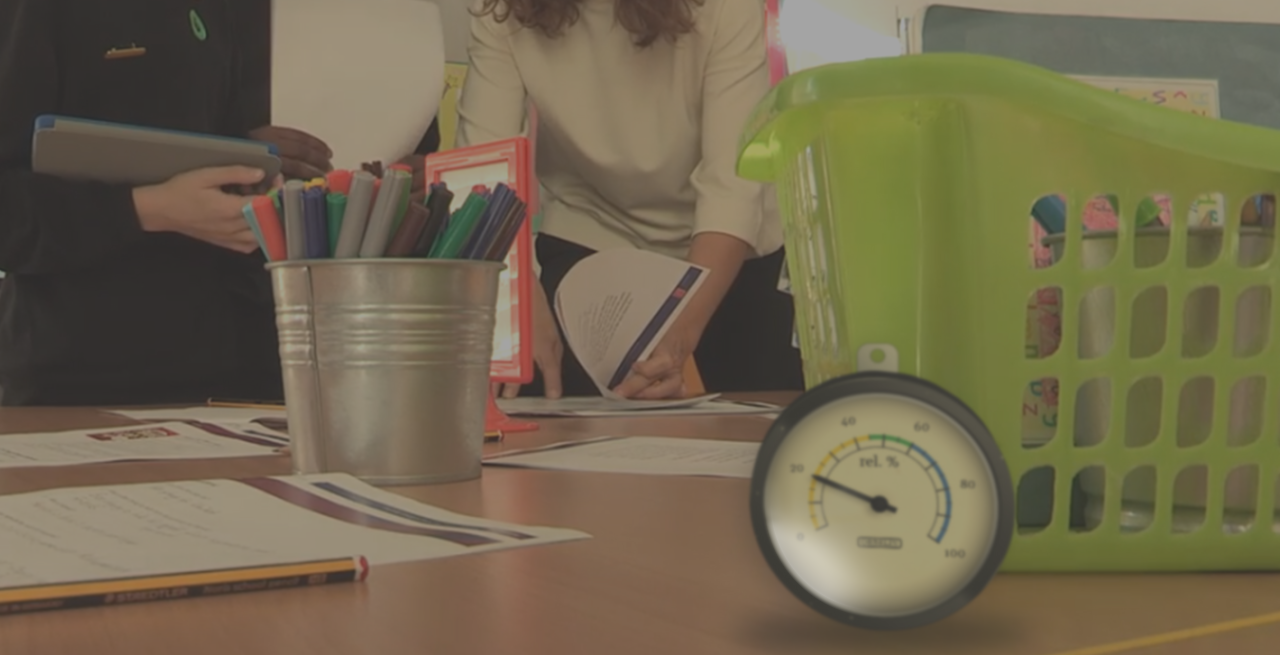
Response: 20%
